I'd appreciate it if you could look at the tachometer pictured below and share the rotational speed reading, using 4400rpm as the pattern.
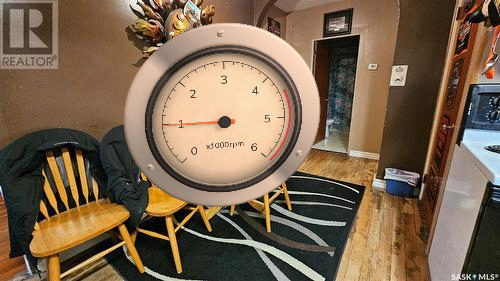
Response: 1000rpm
